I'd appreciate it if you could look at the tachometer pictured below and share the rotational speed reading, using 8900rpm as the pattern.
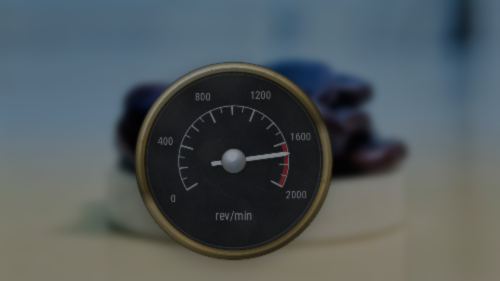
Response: 1700rpm
